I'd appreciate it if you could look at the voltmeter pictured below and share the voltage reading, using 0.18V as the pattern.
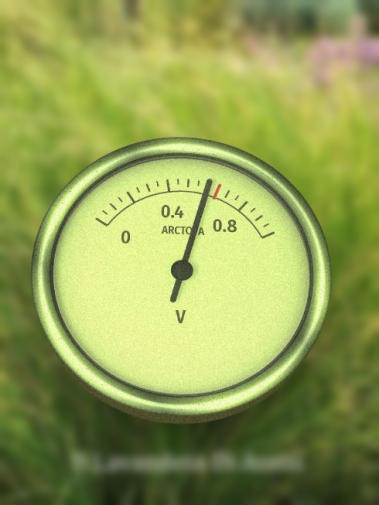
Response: 0.6V
